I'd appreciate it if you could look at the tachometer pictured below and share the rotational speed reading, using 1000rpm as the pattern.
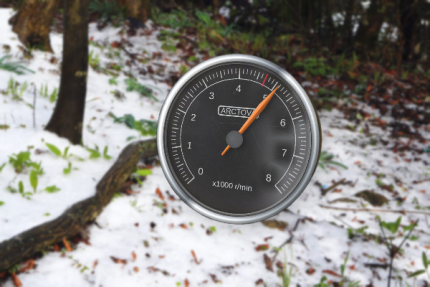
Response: 5100rpm
